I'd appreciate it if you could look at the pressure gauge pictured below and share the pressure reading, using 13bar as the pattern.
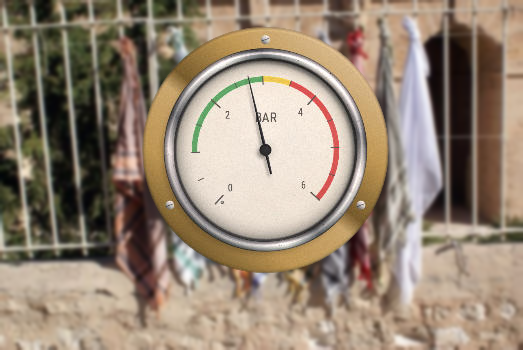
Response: 2.75bar
